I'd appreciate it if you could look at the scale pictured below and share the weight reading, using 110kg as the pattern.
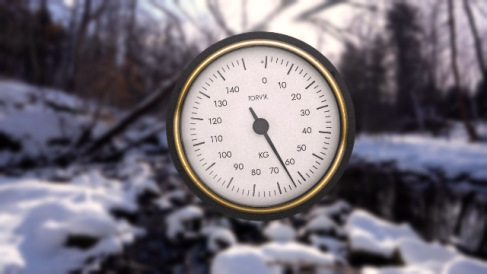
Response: 64kg
